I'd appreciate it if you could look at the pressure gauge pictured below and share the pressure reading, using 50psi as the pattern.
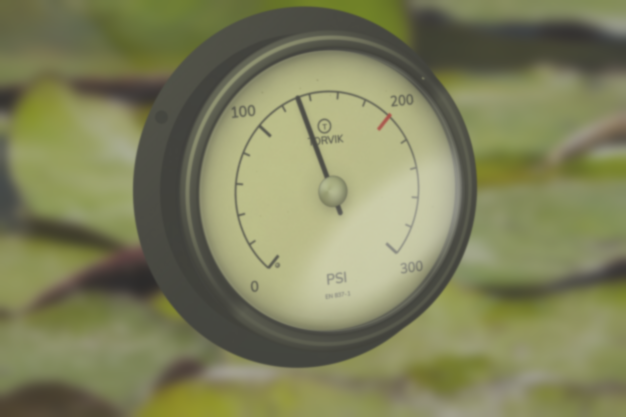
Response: 130psi
